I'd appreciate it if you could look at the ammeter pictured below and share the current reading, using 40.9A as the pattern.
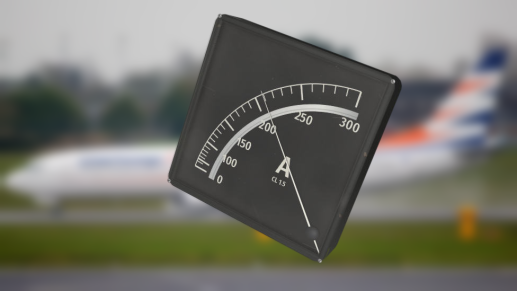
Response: 210A
